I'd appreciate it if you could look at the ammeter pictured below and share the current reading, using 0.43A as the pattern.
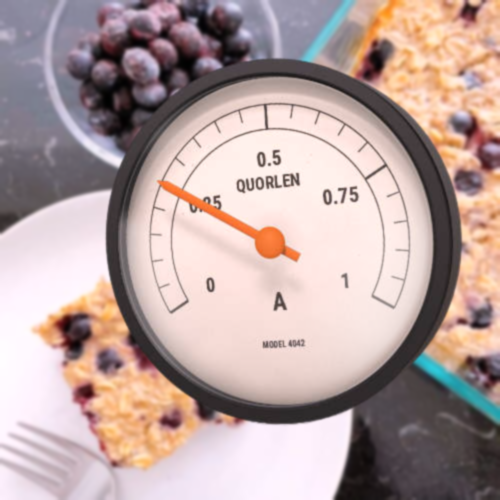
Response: 0.25A
